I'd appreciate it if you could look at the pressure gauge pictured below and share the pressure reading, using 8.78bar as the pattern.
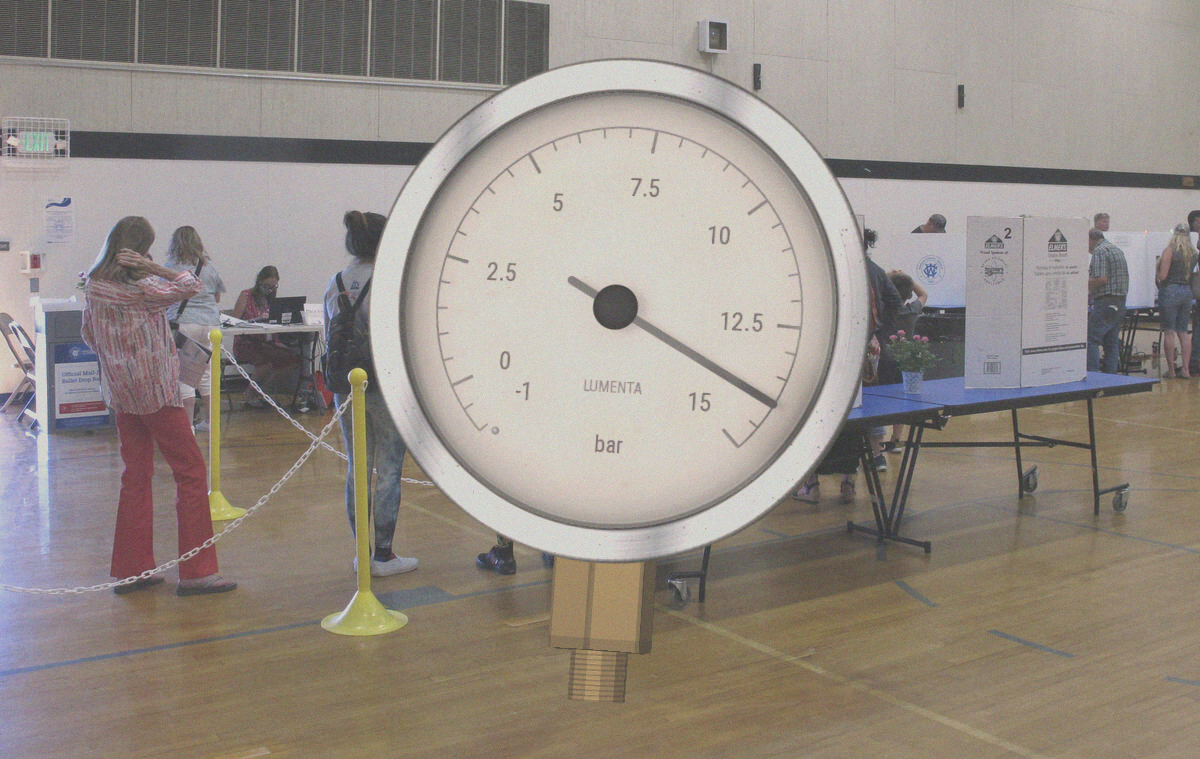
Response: 14bar
